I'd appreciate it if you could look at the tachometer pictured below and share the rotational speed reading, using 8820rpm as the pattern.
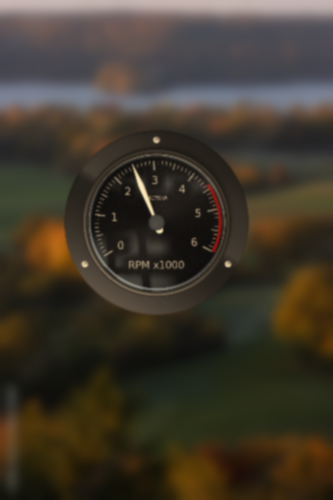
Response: 2500rpm
